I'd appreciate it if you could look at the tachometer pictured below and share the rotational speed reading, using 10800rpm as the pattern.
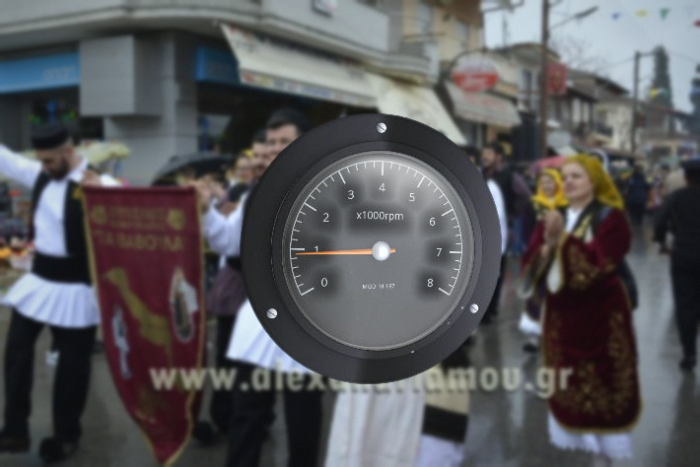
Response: 900rpm
